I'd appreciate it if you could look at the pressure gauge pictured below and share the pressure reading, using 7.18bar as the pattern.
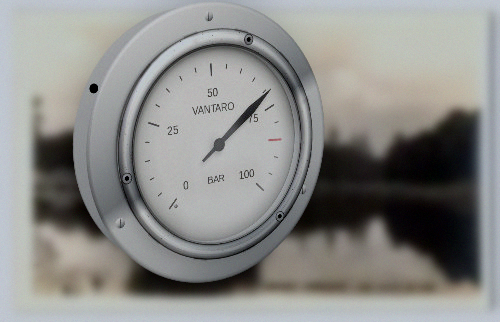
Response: 70bar
